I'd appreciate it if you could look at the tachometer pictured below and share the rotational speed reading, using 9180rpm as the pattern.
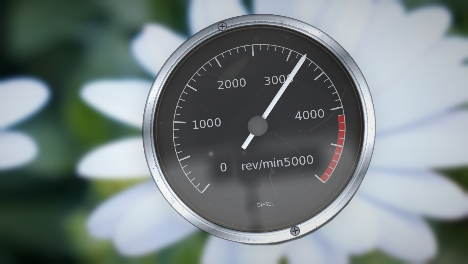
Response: 3200rpm
